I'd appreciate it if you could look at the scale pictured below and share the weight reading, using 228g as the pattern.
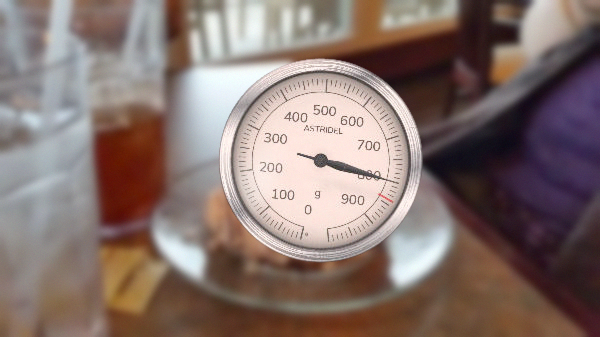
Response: 800g
